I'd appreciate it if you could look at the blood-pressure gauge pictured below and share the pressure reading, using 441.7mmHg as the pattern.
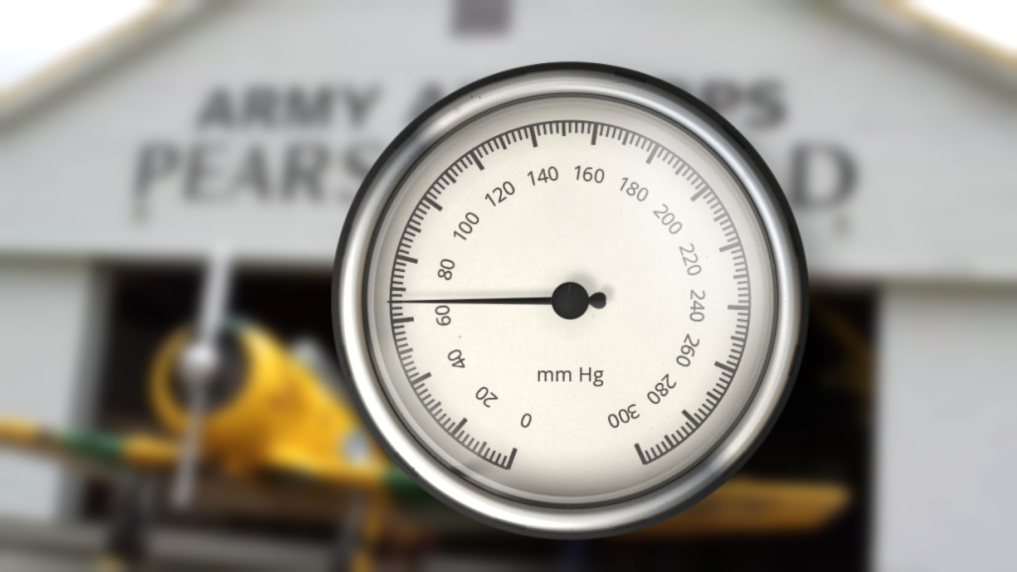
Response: 66mmHg
